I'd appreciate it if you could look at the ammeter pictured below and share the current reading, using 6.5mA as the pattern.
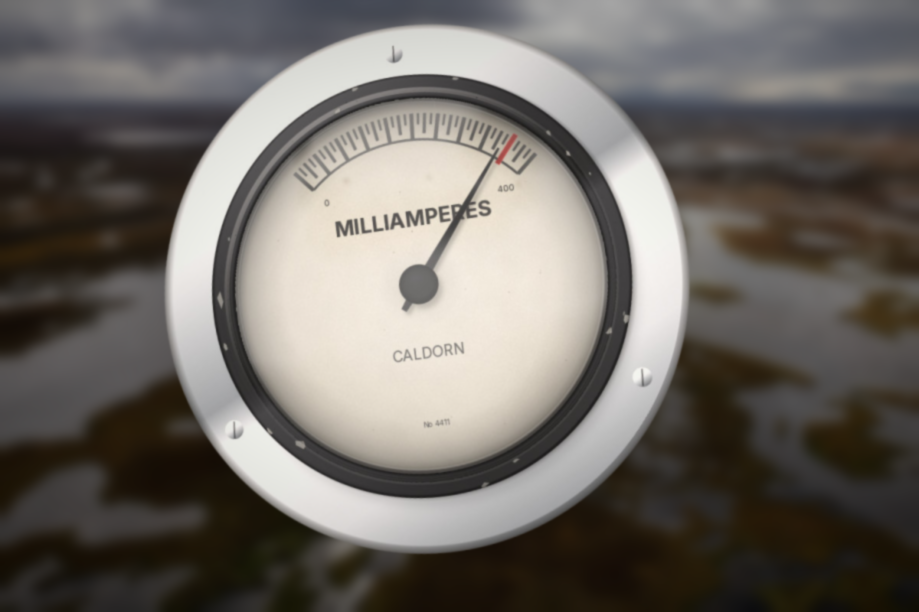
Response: 350mA
